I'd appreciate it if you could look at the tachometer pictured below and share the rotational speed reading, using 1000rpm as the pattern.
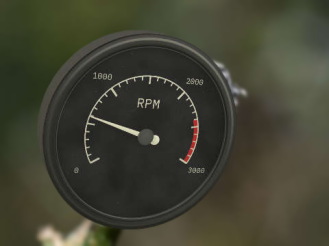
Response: 600rpm
